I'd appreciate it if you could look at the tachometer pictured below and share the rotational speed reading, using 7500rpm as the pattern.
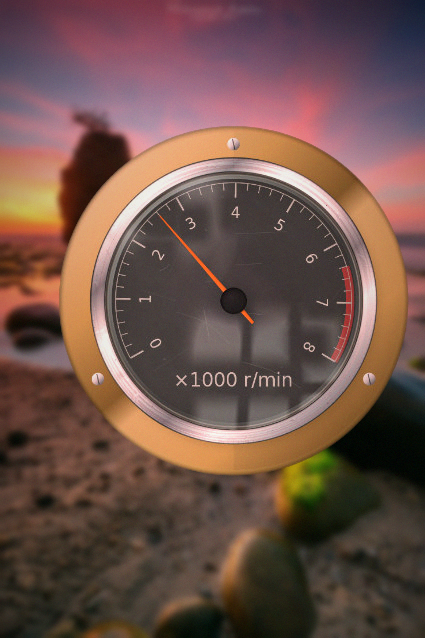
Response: 2600rpm
